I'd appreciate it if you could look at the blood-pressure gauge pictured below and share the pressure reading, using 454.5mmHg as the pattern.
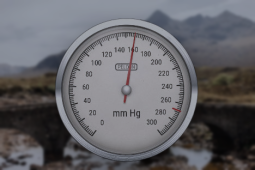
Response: 160mmHg
